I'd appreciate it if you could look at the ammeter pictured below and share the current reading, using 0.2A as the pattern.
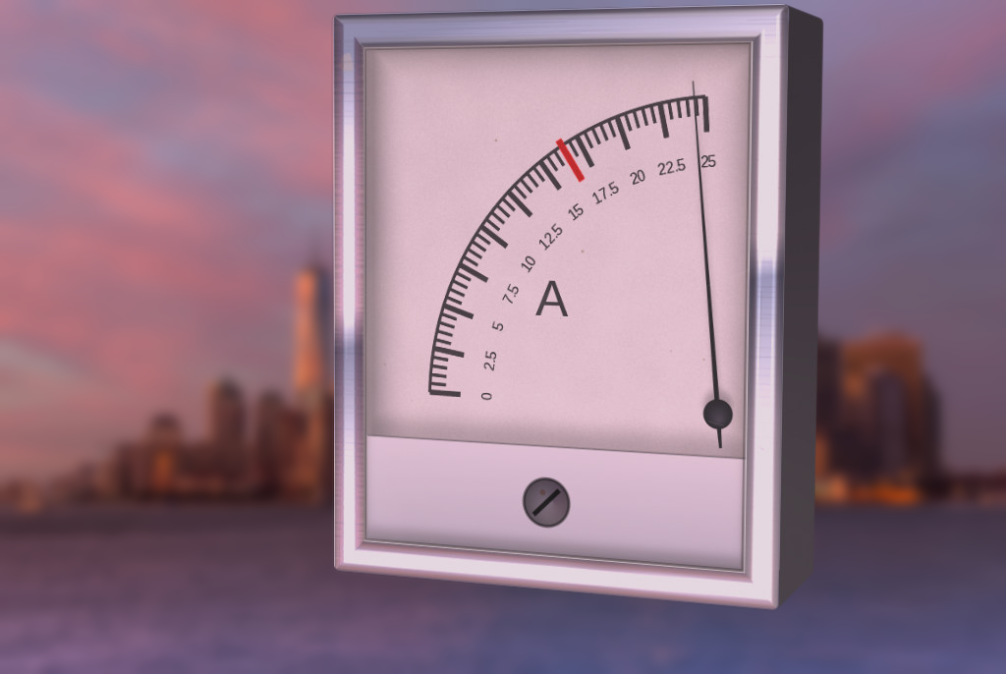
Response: 24.5A
